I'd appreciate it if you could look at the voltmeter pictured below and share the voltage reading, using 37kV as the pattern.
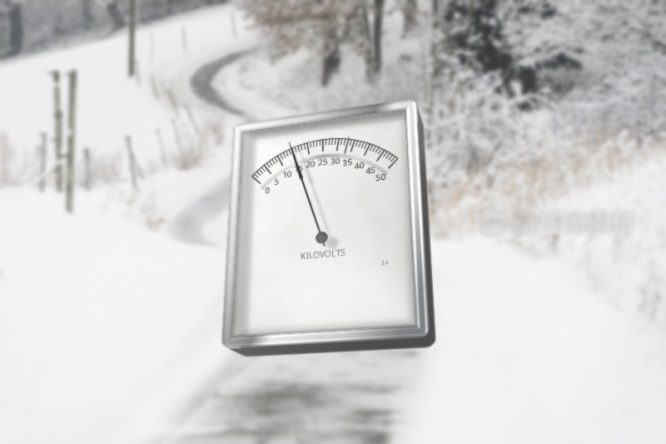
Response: 15kV
